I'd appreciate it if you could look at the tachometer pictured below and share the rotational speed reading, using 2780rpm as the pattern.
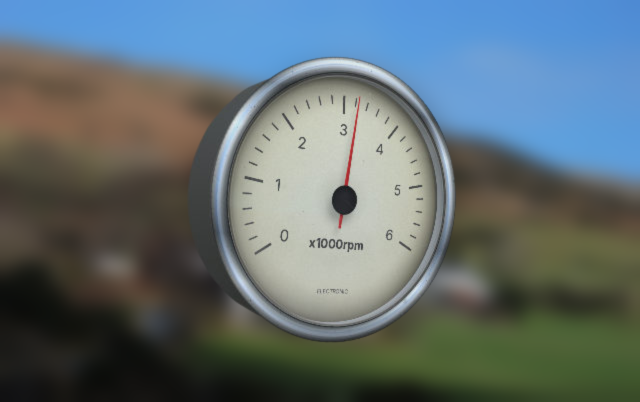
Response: 3200rpm
